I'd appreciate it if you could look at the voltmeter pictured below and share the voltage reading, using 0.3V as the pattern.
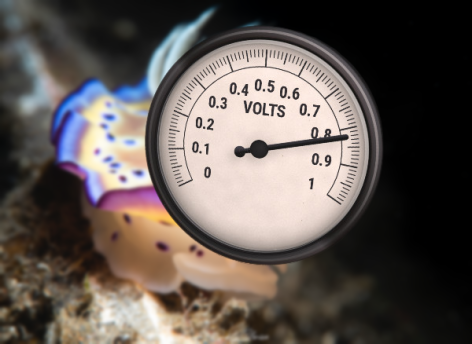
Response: 0.82V
